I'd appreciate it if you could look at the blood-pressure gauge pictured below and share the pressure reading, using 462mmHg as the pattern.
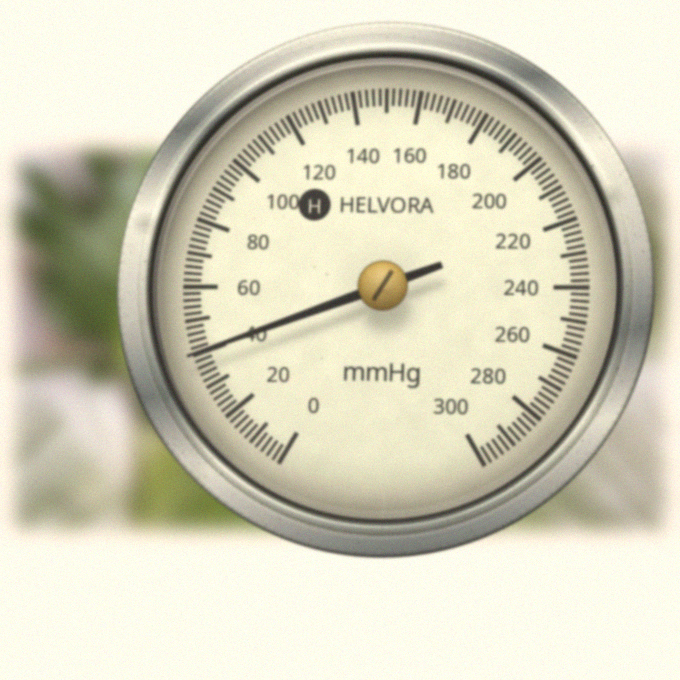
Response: 40mmHg
